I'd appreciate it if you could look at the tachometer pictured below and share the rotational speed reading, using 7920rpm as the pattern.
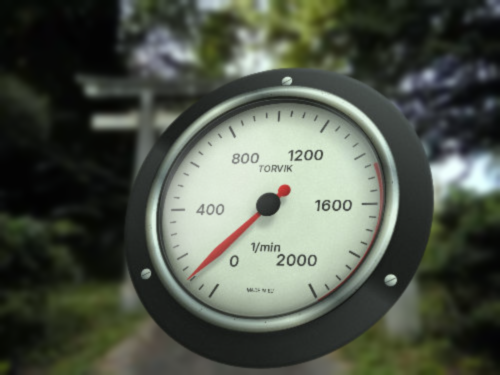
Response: 100rpm
